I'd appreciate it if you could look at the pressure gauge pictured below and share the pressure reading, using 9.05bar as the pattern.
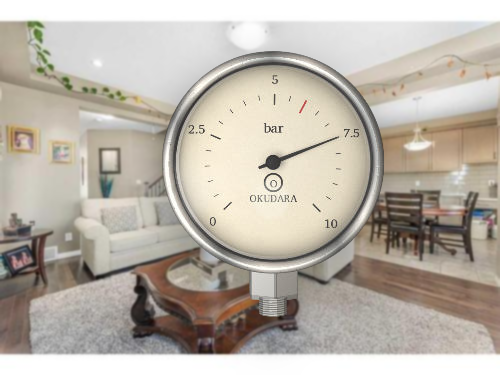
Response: 7.5bar
